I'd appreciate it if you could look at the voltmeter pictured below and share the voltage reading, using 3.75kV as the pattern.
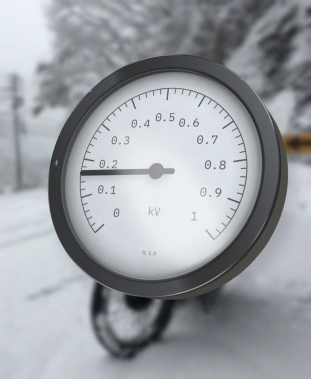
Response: 0.16kV
